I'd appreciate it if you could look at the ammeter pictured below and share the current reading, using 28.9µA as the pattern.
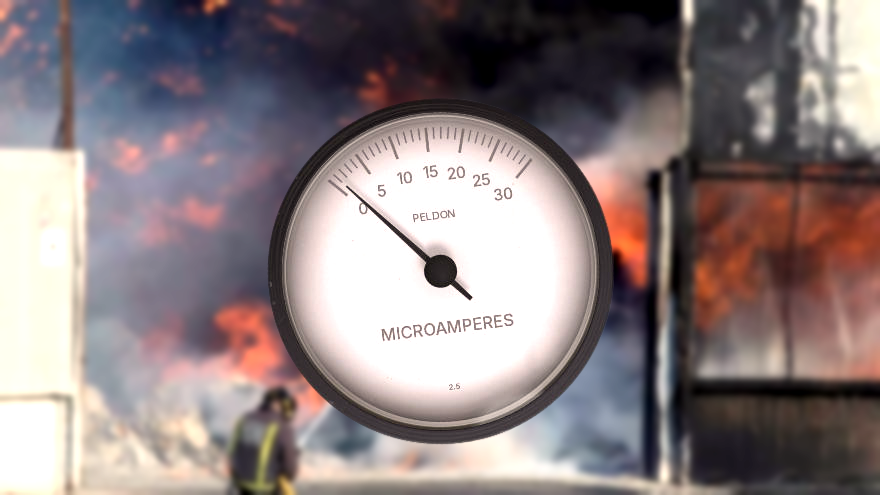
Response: 1µA
